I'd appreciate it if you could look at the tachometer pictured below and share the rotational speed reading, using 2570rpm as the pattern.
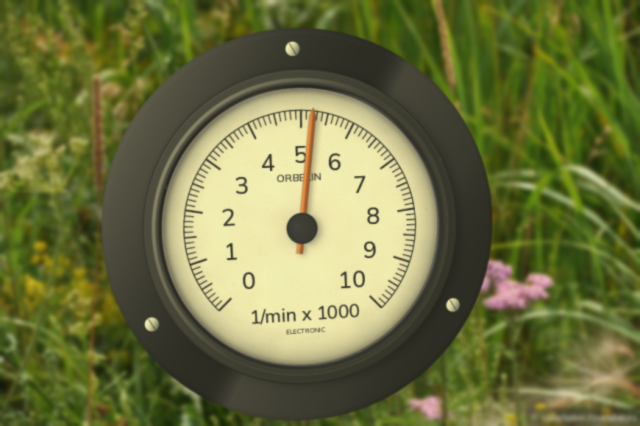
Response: 5200rpm
